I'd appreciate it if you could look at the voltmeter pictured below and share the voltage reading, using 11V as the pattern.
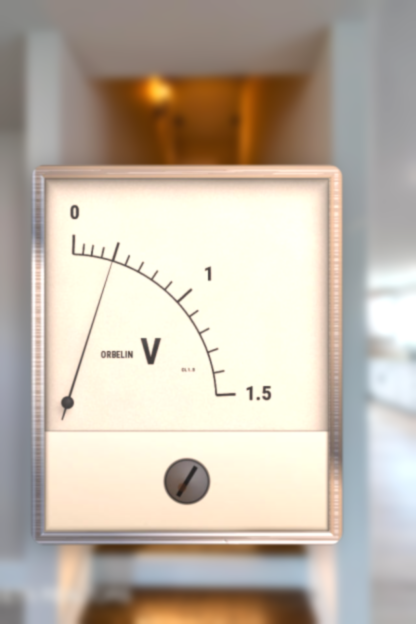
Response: 0.5V
